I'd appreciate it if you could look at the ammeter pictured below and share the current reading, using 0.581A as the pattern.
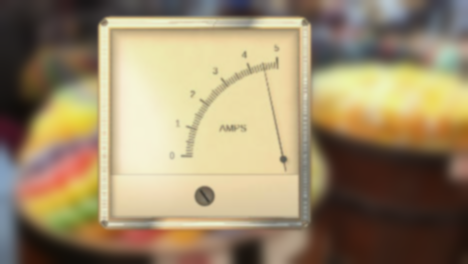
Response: 4.5A
